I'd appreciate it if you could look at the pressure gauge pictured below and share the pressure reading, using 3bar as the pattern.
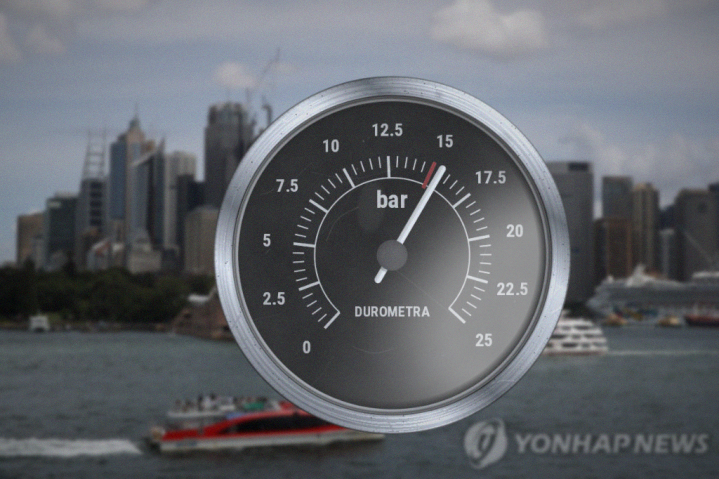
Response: 15.5bar
